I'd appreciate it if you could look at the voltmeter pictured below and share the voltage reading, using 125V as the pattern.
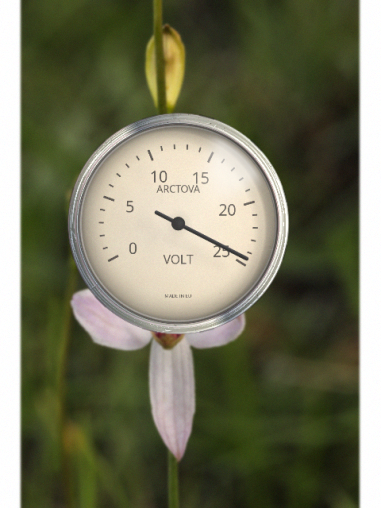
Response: 24.5V
